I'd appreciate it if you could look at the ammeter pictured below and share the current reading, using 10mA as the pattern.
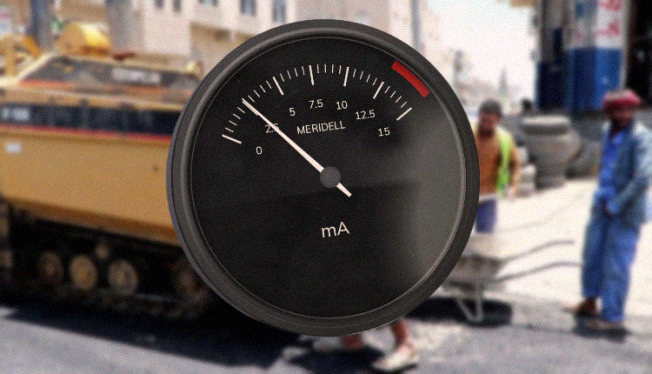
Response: 2.5mA
